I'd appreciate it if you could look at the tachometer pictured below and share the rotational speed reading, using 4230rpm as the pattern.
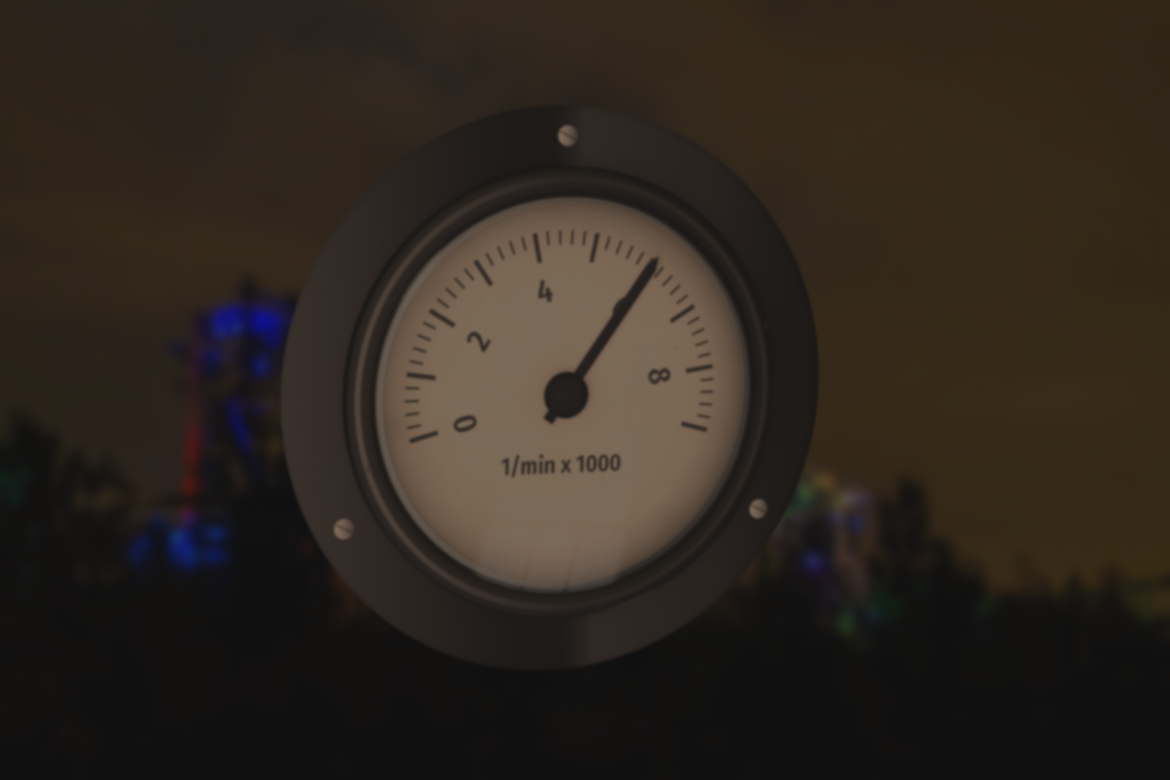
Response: 6000rpm
